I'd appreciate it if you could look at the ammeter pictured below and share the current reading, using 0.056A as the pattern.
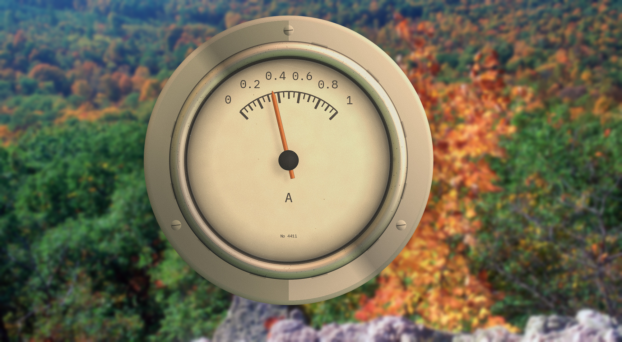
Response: 0.35A
